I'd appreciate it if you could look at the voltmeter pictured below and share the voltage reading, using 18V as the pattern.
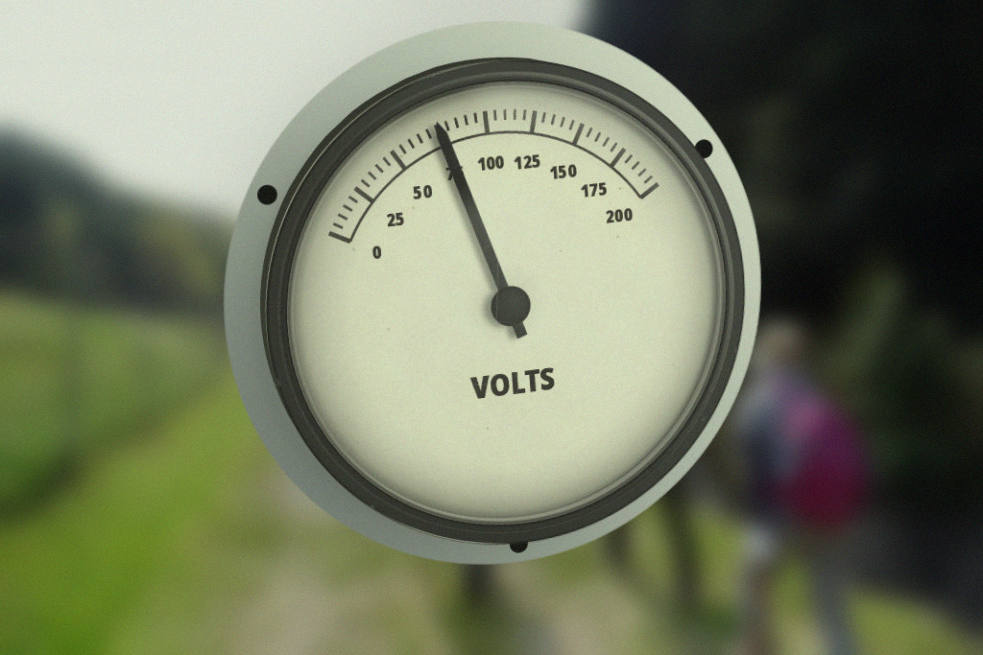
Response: 75V
